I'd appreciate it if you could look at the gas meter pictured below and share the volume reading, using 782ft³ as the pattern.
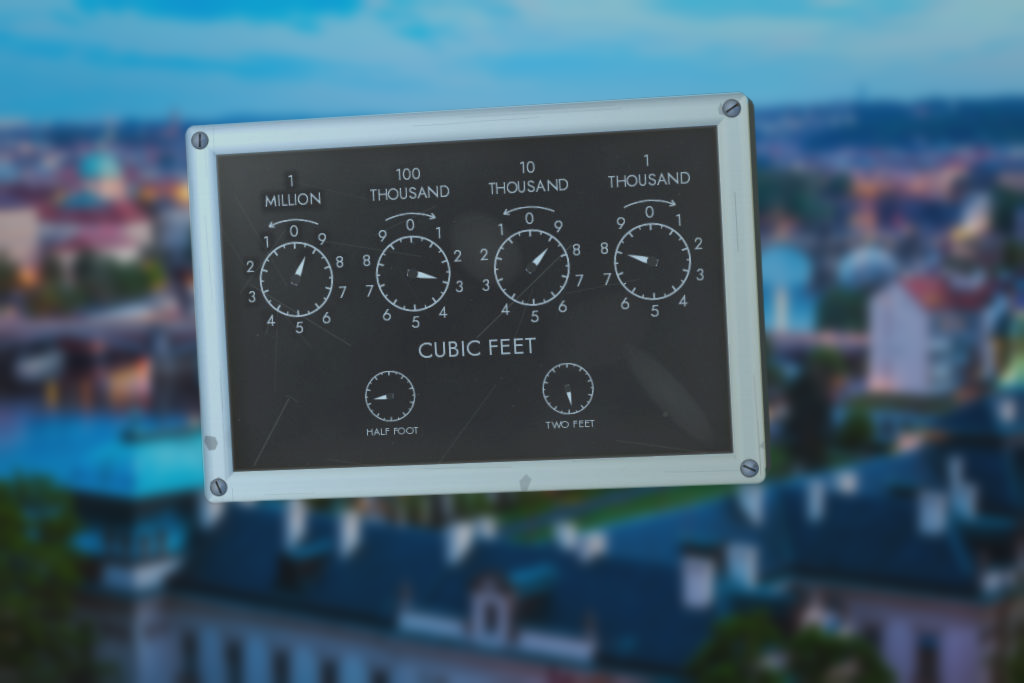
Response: 928800ft³
